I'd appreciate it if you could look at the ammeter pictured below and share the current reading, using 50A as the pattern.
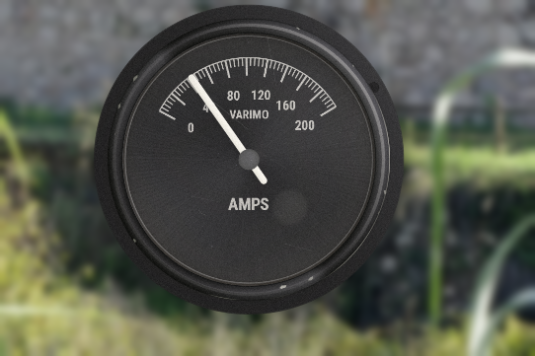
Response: 44A
